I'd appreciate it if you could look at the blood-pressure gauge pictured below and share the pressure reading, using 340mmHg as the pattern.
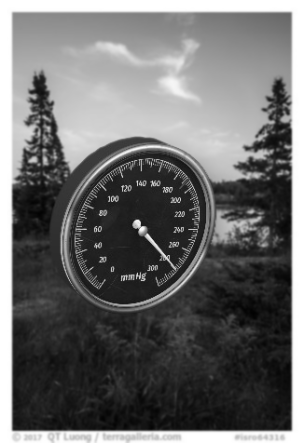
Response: 280mmHg
